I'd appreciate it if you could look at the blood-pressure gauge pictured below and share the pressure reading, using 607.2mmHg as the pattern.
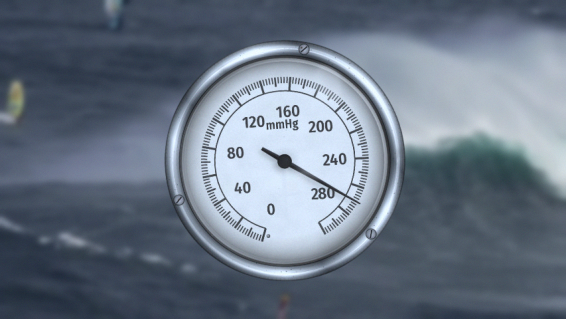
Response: 270mmHg
